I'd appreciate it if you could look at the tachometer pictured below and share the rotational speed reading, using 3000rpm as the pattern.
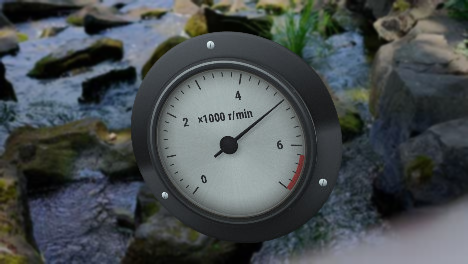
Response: 5000rpm
